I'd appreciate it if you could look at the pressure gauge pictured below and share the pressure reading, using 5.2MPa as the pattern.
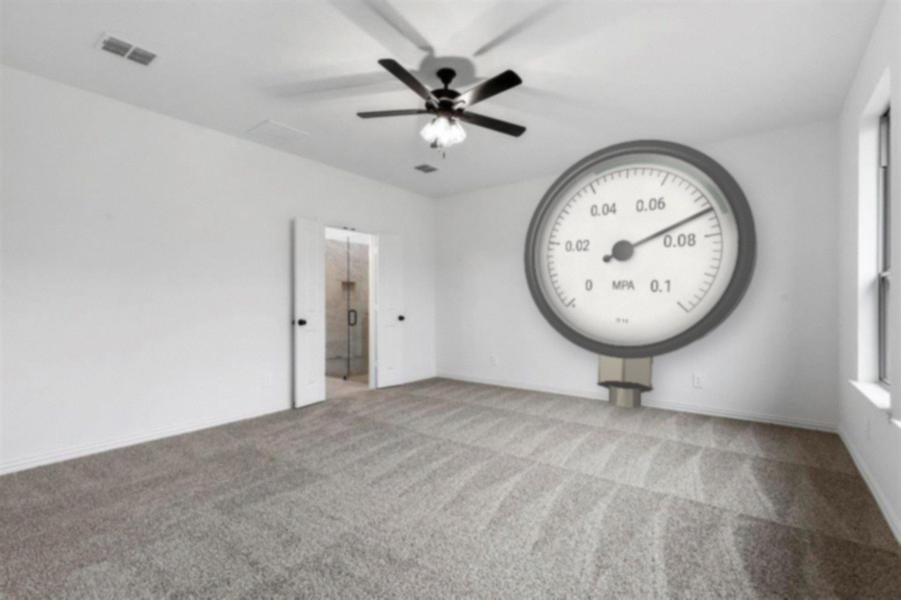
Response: 0.074MPa
